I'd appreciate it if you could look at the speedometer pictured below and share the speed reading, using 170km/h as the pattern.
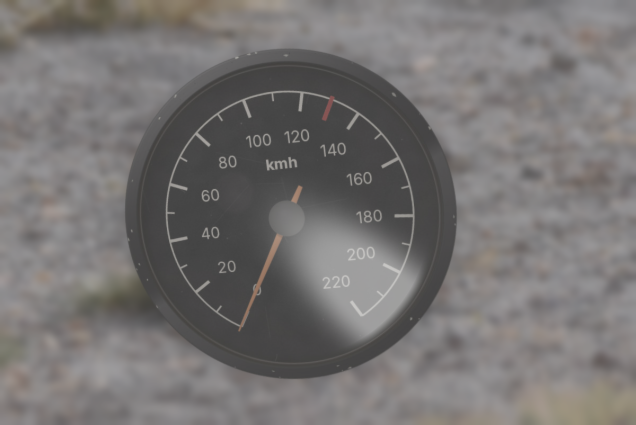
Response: 0km/h
